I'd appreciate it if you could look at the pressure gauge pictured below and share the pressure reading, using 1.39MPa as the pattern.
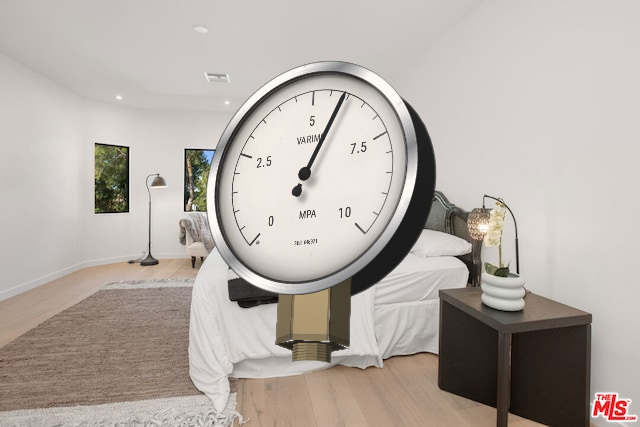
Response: 6MPa
